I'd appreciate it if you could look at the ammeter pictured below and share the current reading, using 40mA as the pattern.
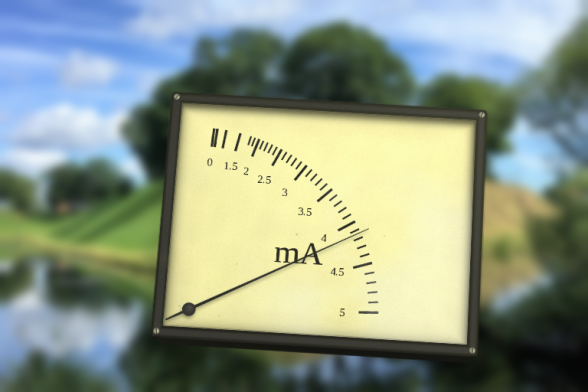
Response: 4.15mA
